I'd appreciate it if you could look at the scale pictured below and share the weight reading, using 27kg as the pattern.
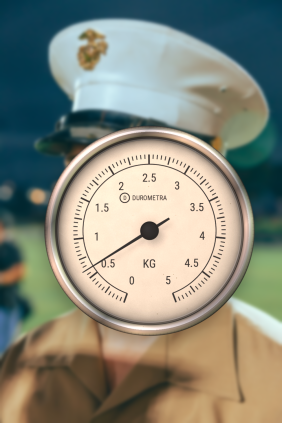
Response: 0.6kg
